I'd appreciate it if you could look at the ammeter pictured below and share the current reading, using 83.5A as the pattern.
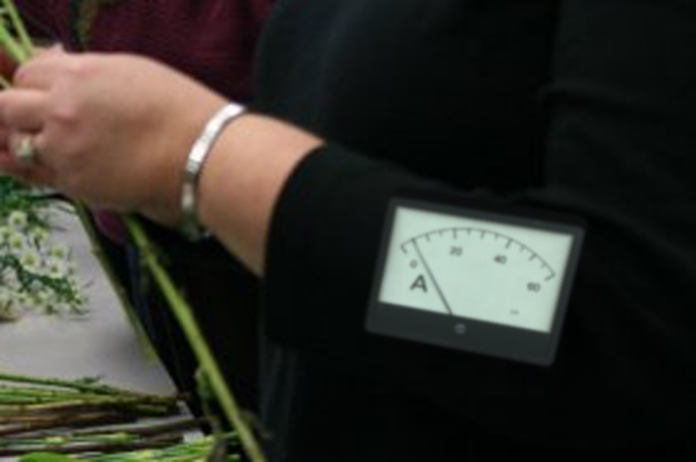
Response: 5A
